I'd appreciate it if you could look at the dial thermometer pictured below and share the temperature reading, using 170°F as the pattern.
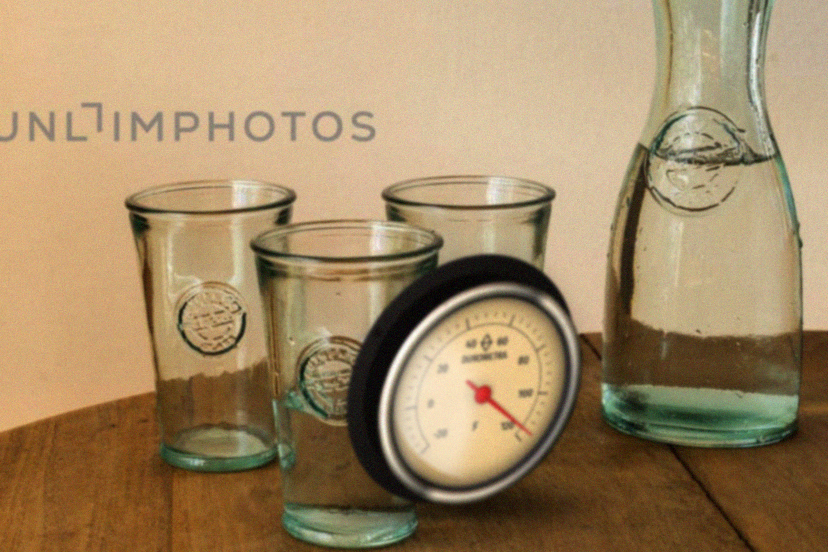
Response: 116°F
